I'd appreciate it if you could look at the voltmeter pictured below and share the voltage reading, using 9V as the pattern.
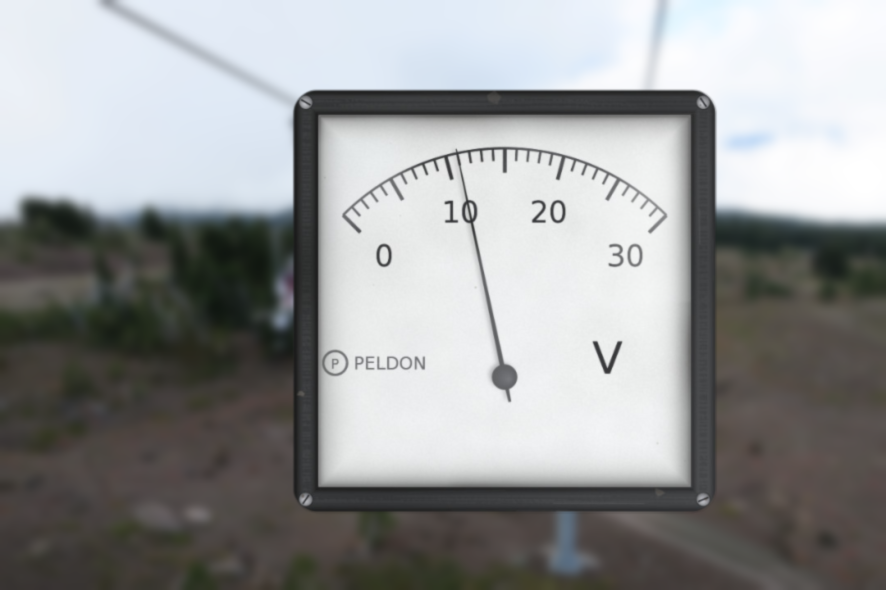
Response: 11V
